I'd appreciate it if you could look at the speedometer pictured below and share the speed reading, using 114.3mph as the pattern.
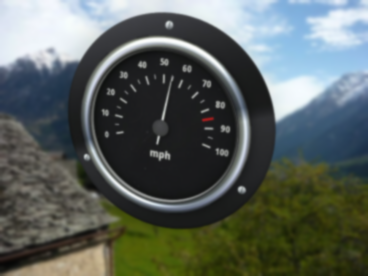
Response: 55mph
